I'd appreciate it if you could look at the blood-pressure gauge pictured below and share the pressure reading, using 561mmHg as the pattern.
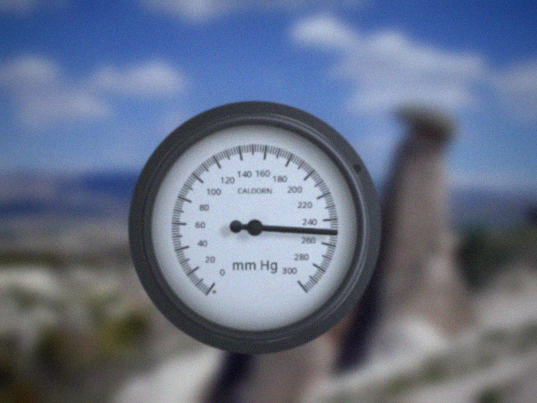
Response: 250mmHg
